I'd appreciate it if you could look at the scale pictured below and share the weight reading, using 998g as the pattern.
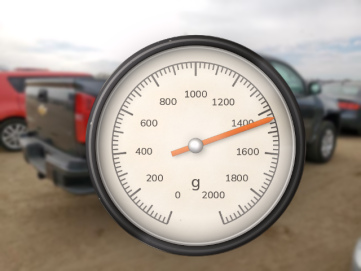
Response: 1440g
